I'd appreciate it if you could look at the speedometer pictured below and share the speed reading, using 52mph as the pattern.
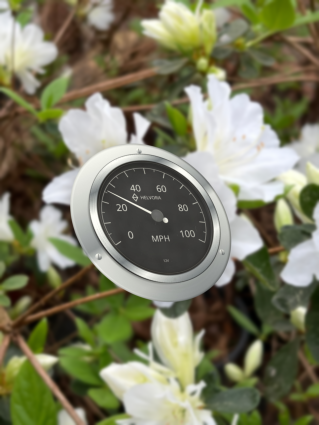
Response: 25mph
